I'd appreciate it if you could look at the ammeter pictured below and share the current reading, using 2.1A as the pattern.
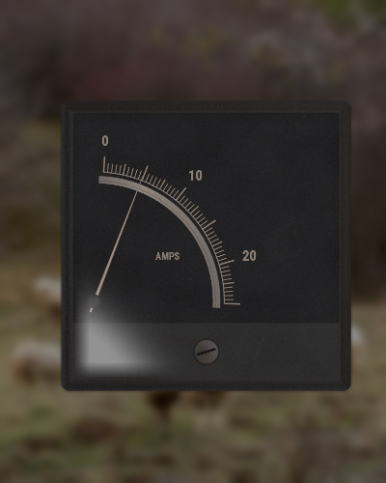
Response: 5A
